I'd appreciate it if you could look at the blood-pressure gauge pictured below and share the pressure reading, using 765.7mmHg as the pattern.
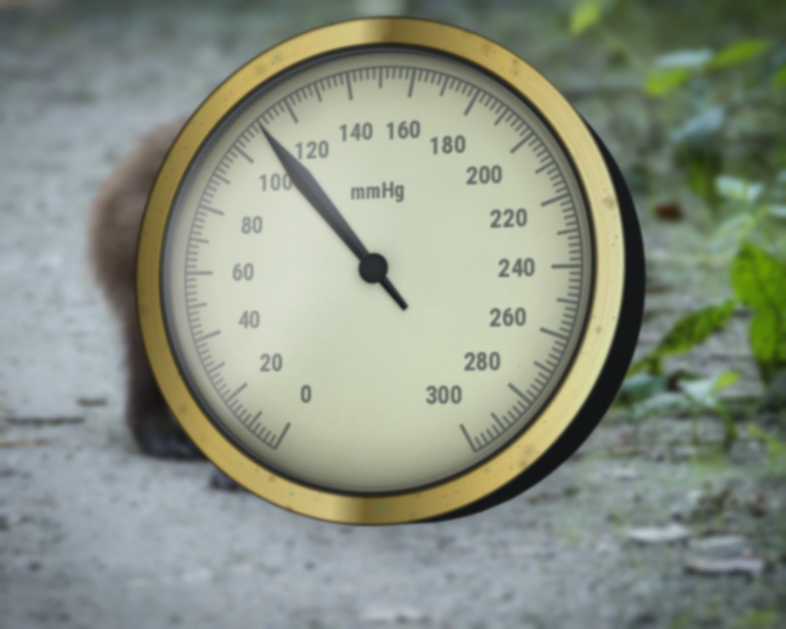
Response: 110mmHg
